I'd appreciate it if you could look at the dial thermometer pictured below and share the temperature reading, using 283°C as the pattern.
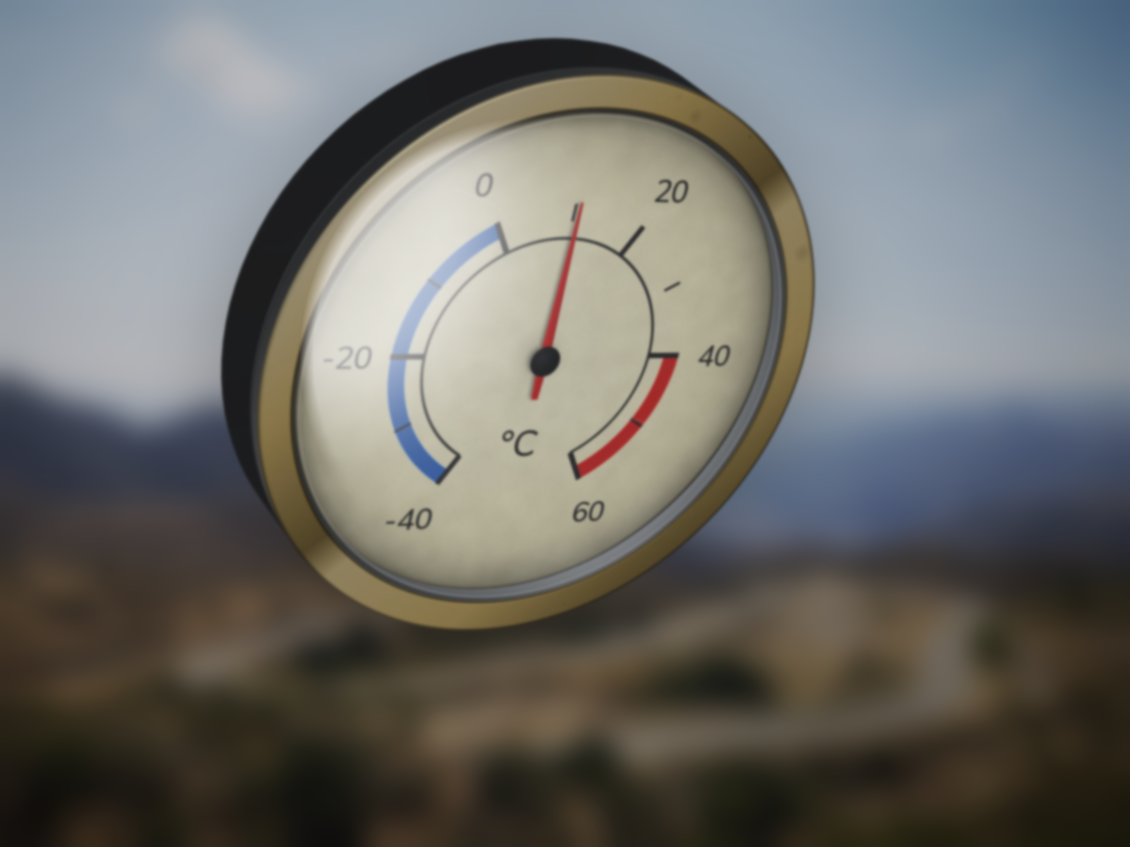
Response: 10°C
